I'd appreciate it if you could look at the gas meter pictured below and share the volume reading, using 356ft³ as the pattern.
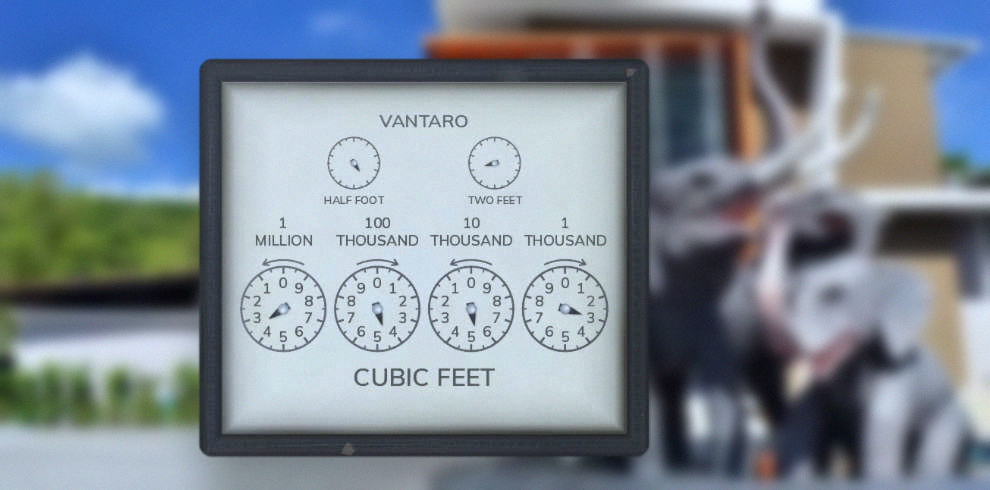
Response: 345300ft³
